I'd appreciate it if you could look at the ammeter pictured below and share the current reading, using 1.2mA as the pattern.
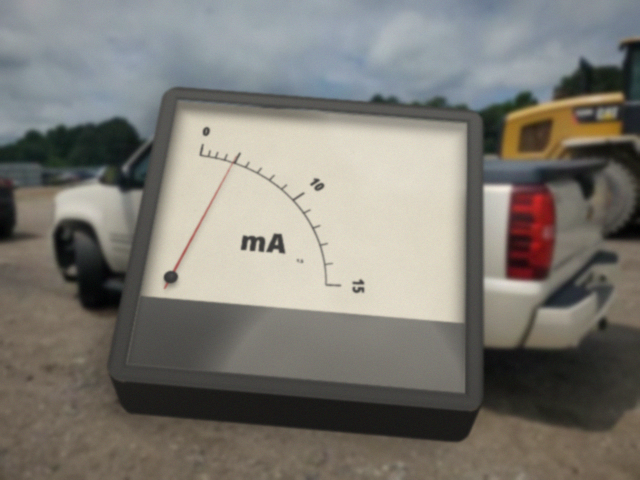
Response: 5mA
